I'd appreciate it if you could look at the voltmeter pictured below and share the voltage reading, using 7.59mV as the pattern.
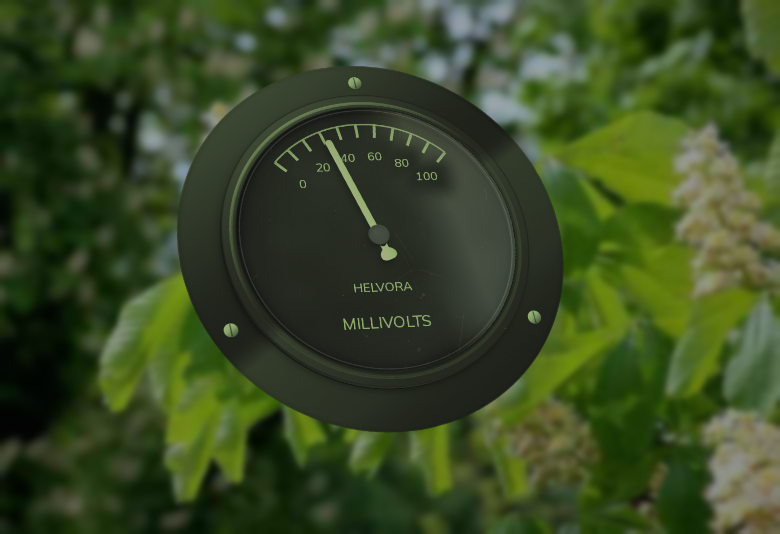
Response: 30mV
